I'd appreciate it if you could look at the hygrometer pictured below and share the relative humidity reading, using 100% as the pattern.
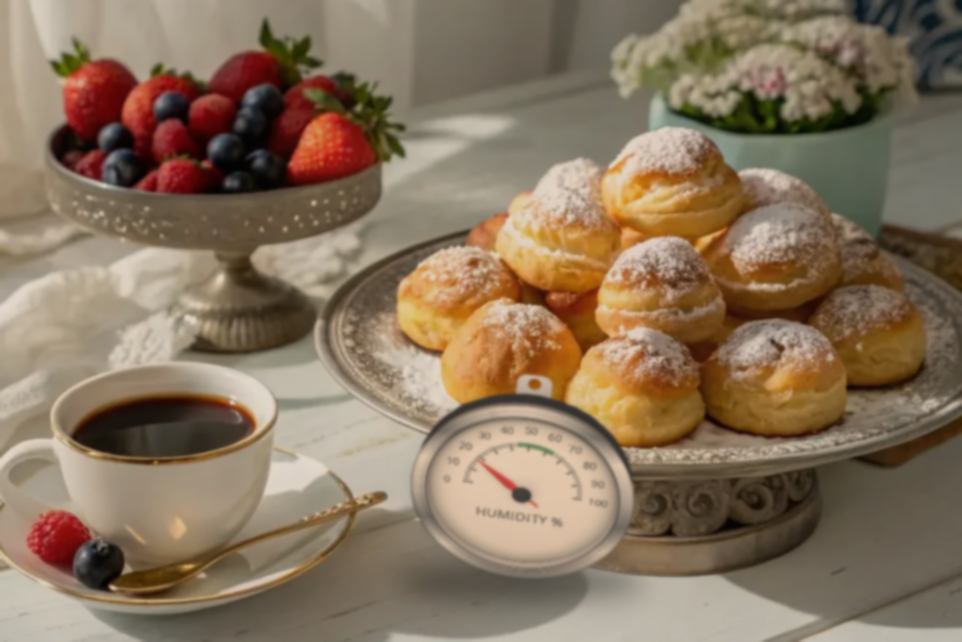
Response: 20%
